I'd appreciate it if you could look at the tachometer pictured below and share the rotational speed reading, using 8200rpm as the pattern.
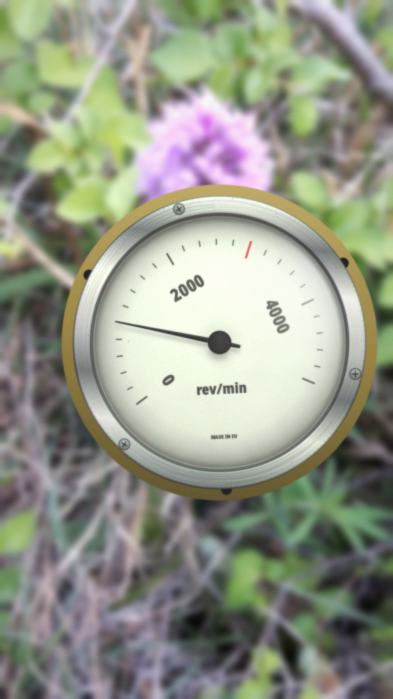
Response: 1000rpm
